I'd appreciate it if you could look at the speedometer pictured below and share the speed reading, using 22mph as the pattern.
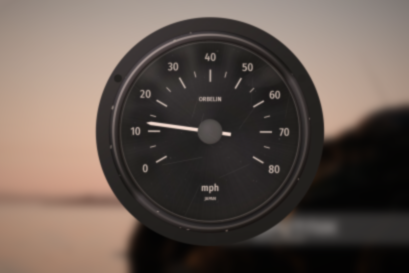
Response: 12.5mph
